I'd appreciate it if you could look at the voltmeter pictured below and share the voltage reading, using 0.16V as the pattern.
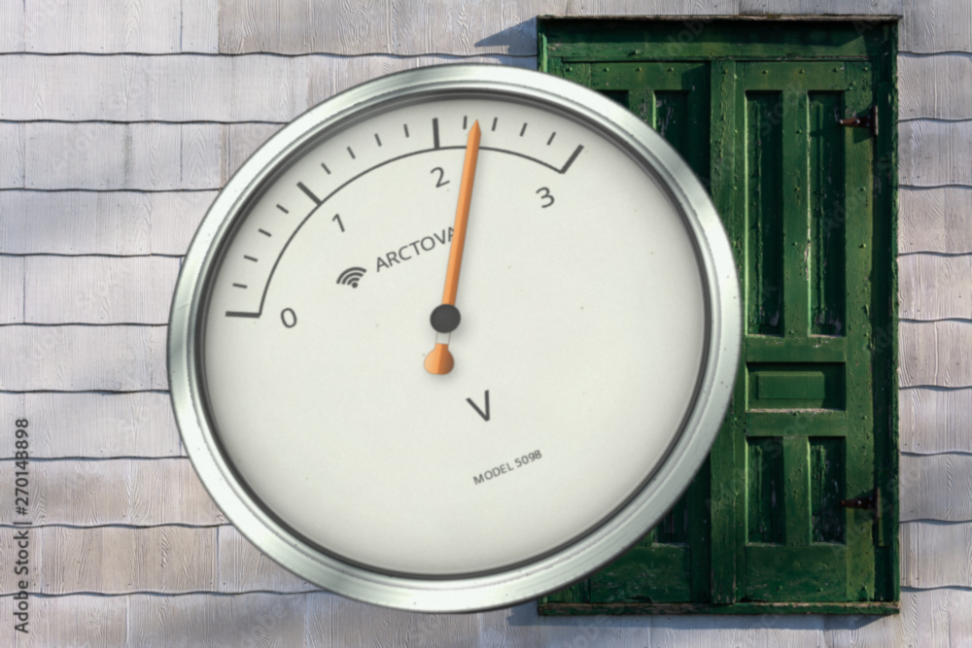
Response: 2.3V
